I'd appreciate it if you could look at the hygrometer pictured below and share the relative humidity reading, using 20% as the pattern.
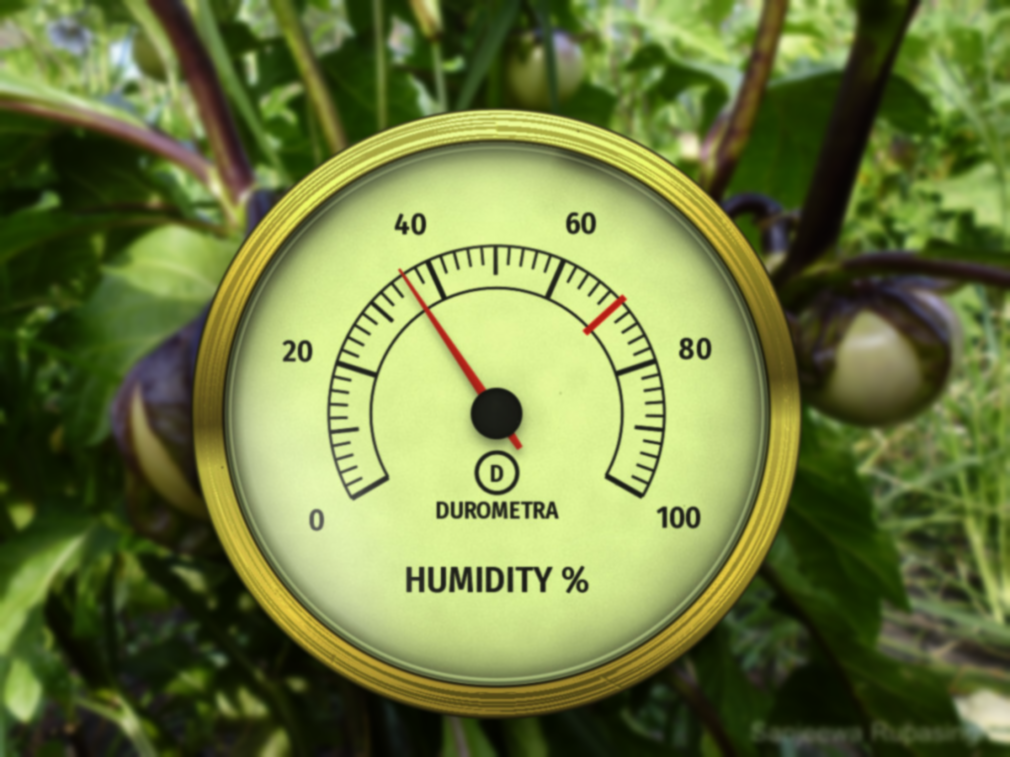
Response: 36%
